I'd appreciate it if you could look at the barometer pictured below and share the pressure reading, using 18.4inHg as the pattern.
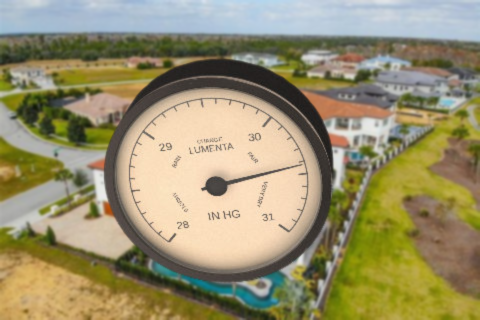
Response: 30.4inHg
